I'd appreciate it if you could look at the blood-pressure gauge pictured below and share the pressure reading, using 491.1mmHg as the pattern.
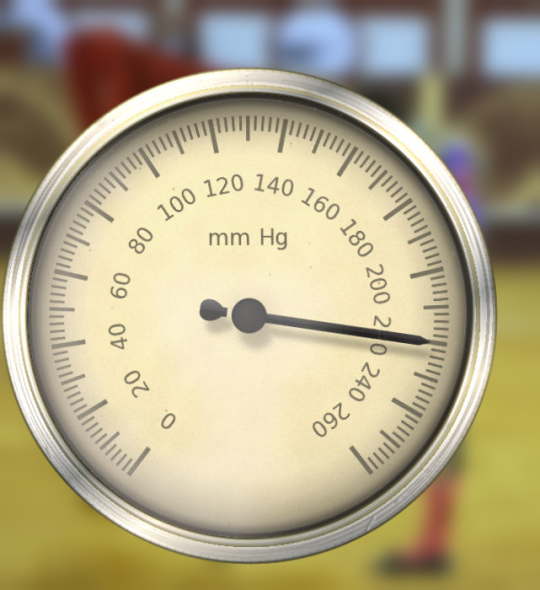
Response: 220mmHg
